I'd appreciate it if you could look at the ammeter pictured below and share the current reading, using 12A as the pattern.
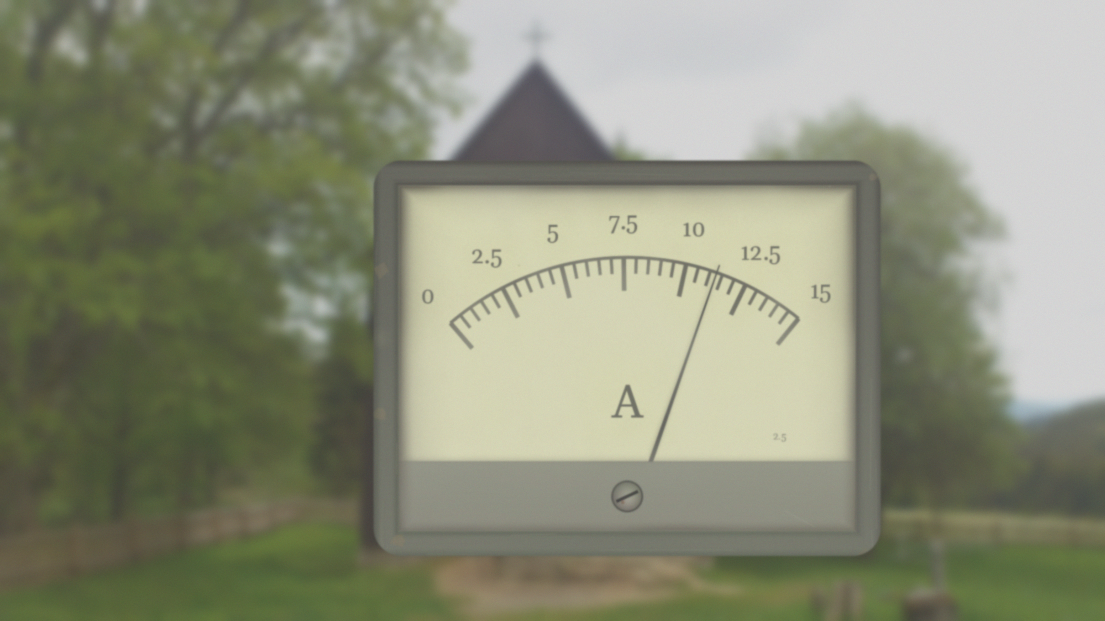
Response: 11.25A
